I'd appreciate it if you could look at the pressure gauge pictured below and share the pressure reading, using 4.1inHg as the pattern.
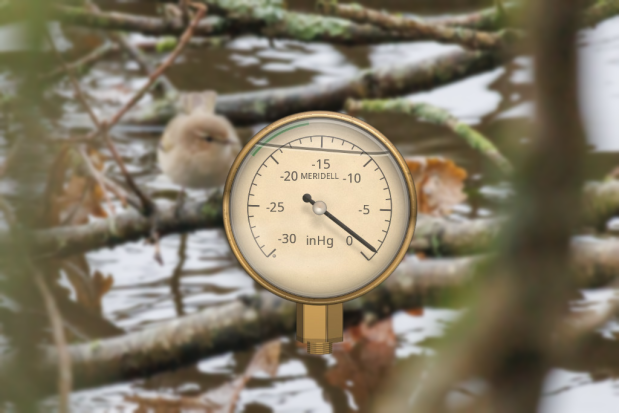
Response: -1inHg
